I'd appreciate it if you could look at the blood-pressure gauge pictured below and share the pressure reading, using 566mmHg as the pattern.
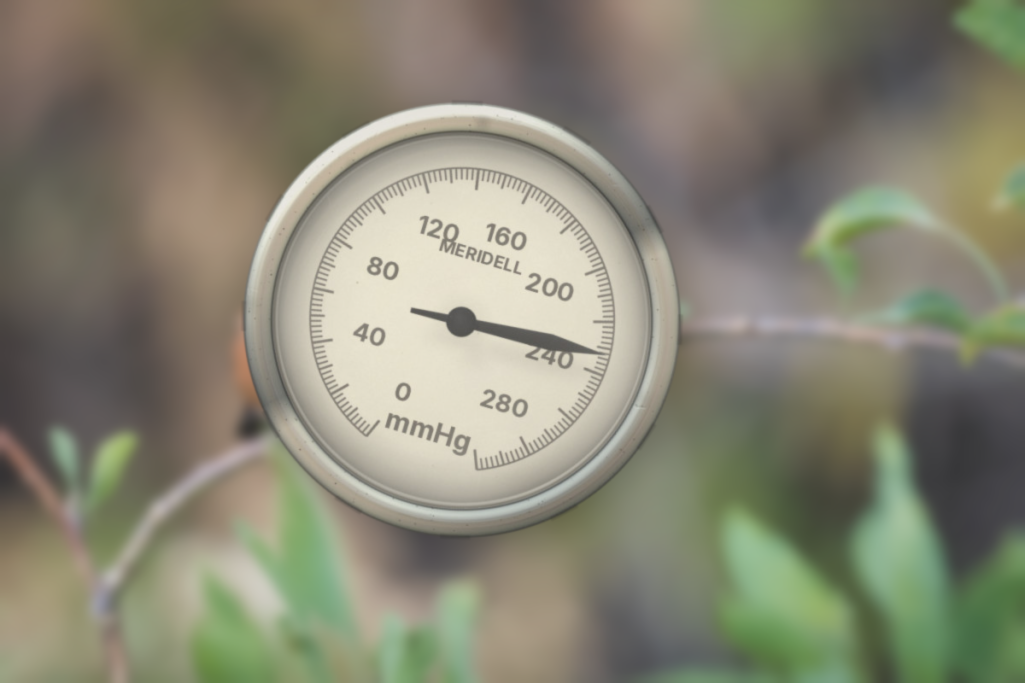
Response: 232mmHg
